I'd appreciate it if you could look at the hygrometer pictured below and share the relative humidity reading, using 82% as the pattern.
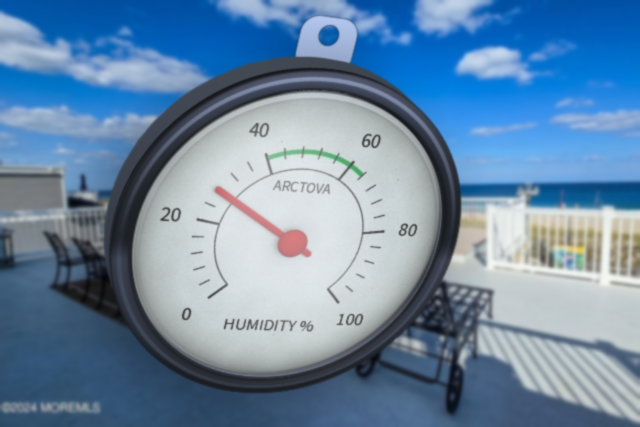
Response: 28%
